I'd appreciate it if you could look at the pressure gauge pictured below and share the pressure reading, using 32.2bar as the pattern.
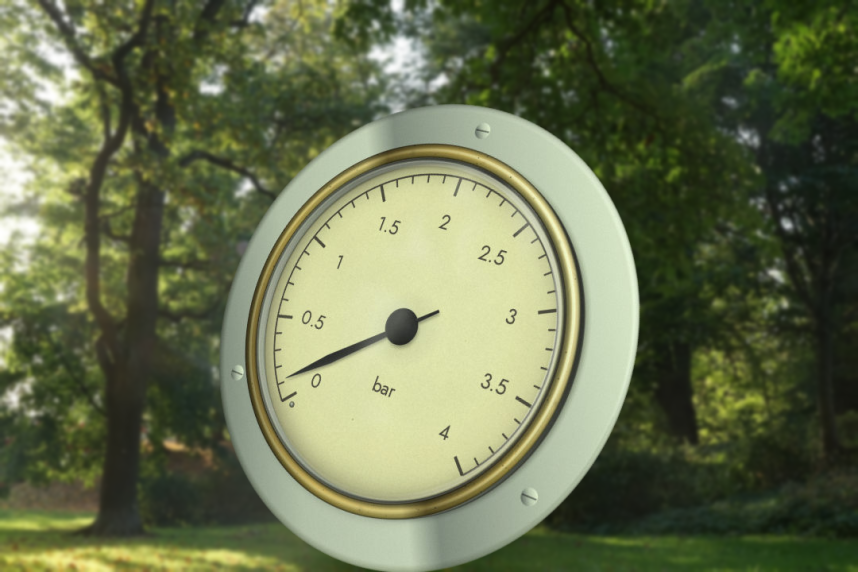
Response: 0.1bar
